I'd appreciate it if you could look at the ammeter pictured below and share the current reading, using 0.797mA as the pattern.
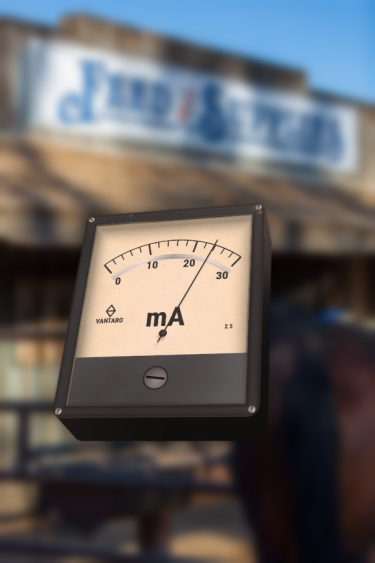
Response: 24mA
